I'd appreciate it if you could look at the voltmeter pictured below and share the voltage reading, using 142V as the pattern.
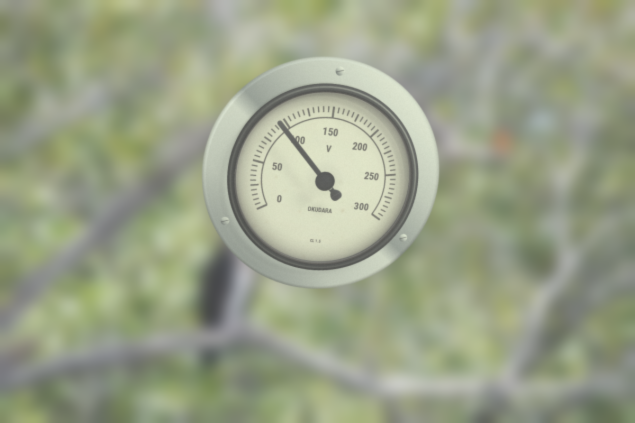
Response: 95V
